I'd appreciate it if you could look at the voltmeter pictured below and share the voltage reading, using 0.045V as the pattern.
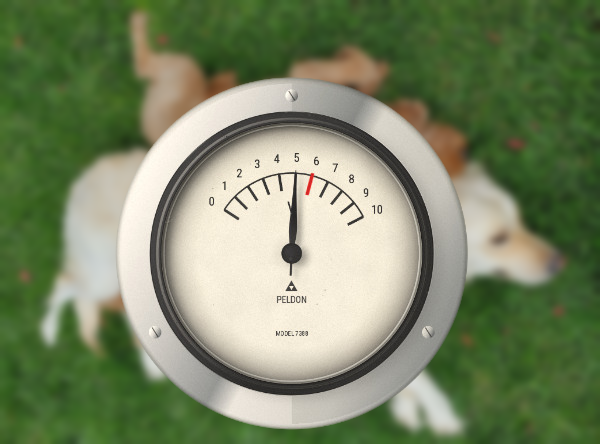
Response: 5V
